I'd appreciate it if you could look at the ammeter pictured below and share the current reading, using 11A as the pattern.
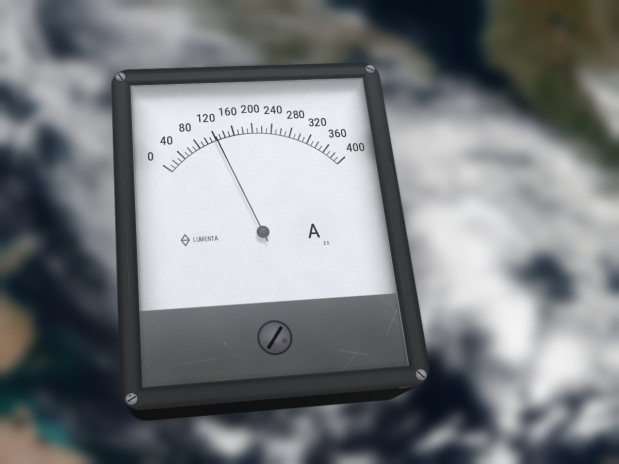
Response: 120A
